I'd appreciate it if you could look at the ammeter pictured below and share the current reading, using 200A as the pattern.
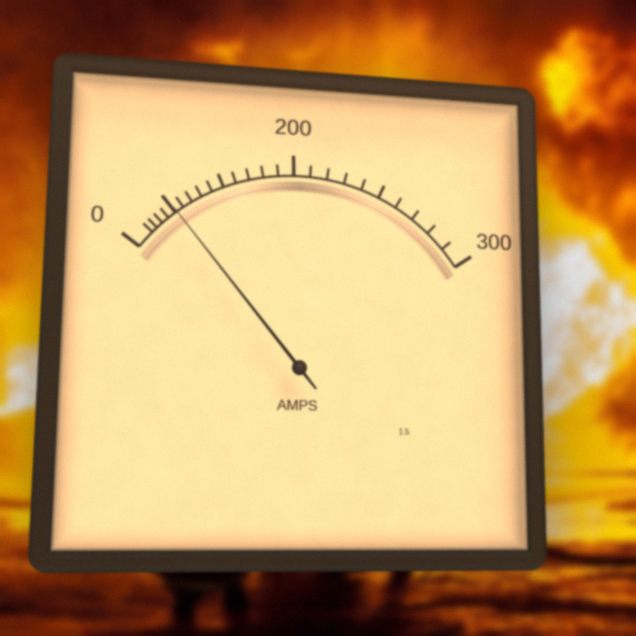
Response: 100A
